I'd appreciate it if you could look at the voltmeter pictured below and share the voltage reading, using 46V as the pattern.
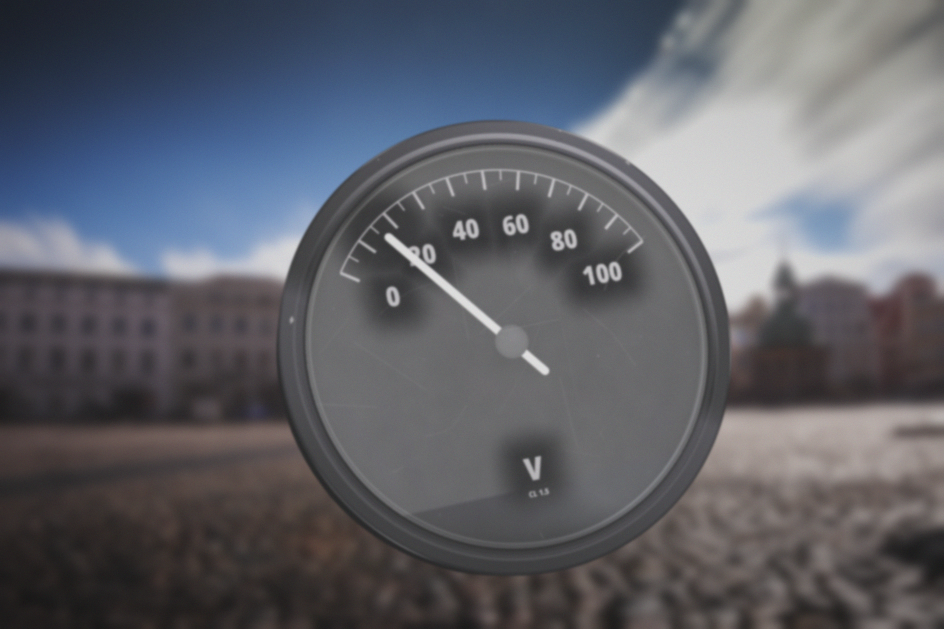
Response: 15V
